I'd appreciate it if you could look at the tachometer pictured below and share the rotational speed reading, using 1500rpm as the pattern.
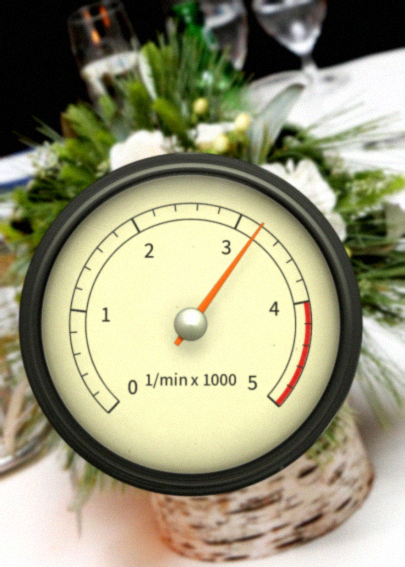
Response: 3200rpm
